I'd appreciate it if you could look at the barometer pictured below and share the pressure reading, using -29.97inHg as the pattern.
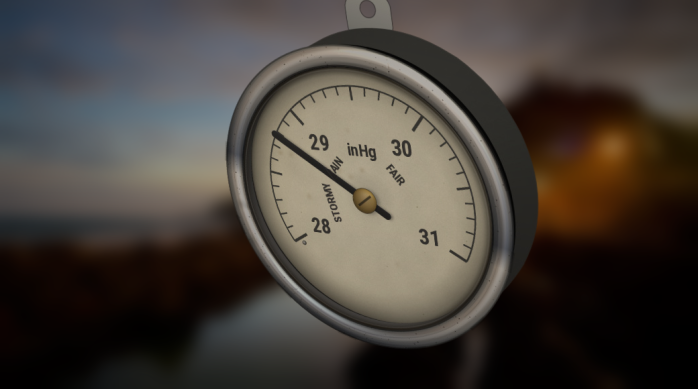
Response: 28.8inHg
